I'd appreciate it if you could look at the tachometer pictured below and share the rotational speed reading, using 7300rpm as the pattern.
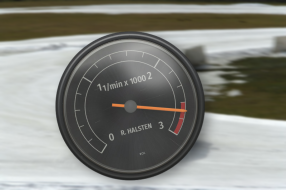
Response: 2700rpm
